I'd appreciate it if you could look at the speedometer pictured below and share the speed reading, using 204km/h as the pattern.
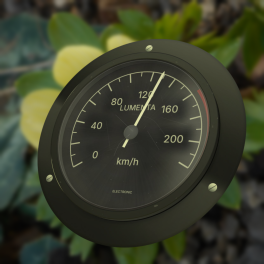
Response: 130km/h
